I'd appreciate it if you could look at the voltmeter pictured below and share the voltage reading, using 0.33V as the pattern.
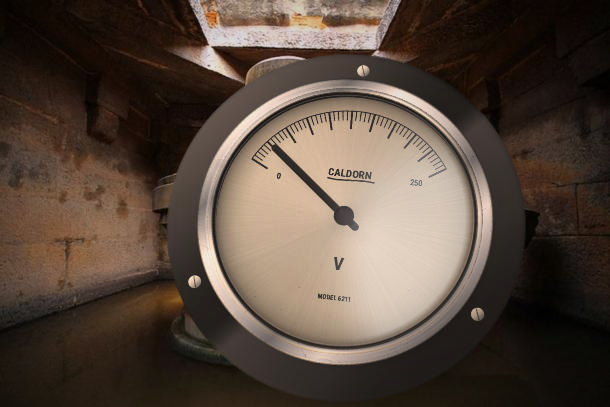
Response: 25V
